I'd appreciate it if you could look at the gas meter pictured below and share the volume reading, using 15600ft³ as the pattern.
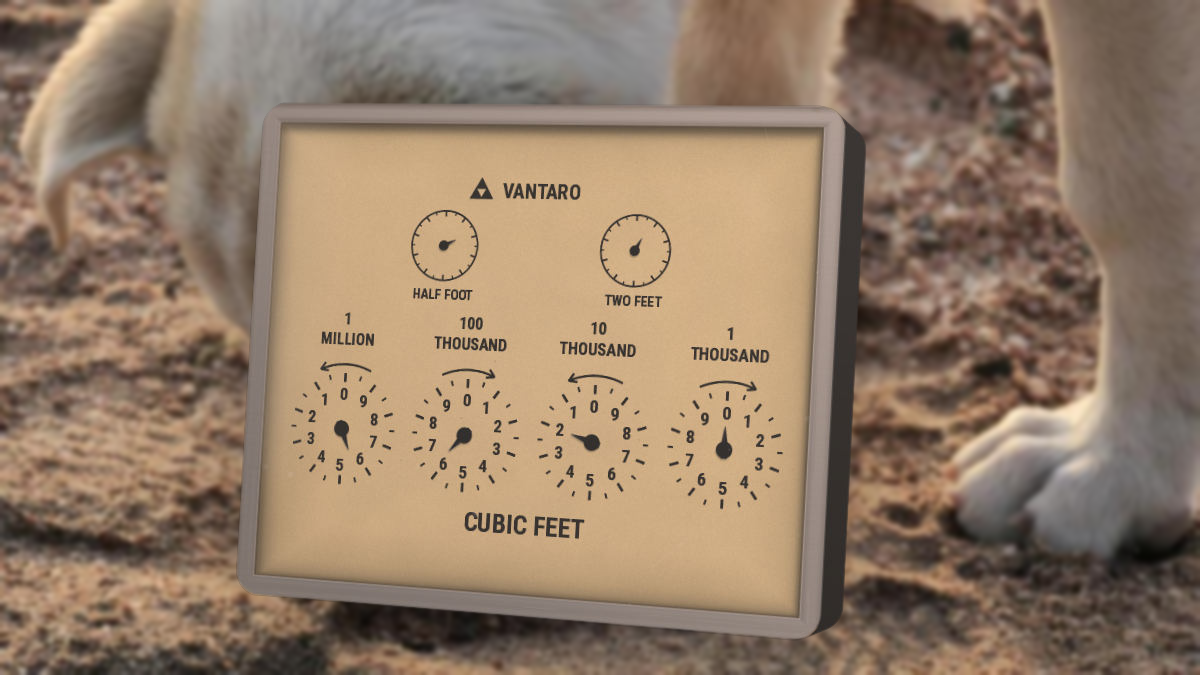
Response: 562000ft³
